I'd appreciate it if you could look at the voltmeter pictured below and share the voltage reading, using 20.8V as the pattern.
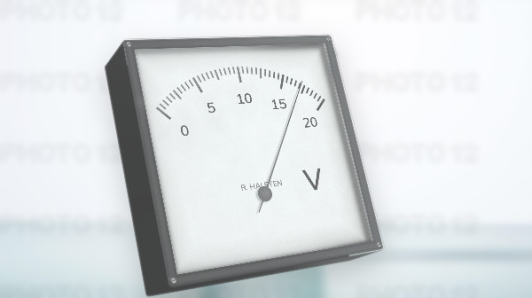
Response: 17V
